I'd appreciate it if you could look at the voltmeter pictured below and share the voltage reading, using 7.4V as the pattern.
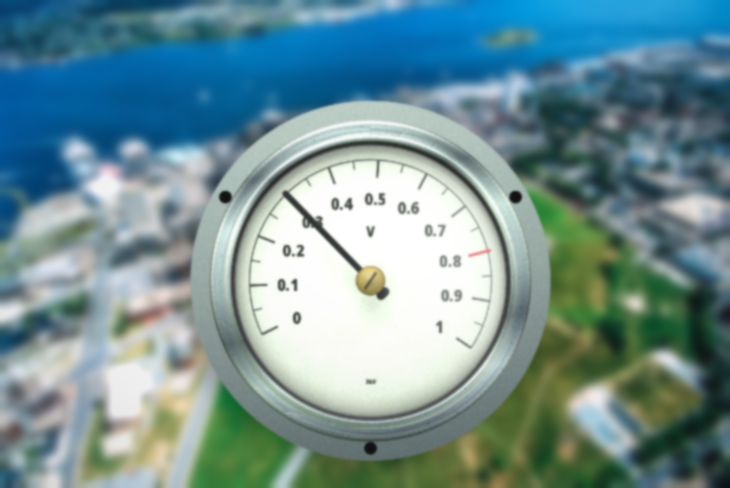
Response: 0.3V
